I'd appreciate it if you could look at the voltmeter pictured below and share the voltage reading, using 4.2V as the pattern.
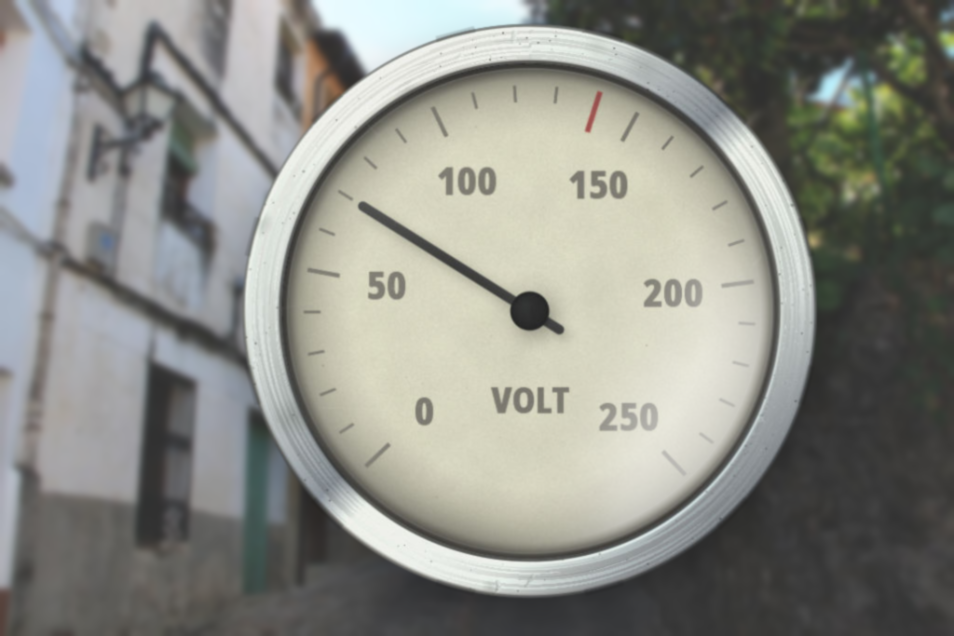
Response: 70V
